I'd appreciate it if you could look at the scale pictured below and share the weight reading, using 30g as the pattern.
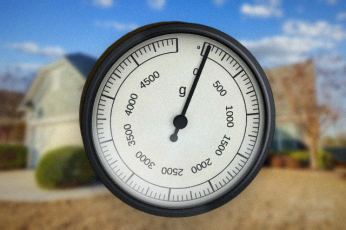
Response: 50g
